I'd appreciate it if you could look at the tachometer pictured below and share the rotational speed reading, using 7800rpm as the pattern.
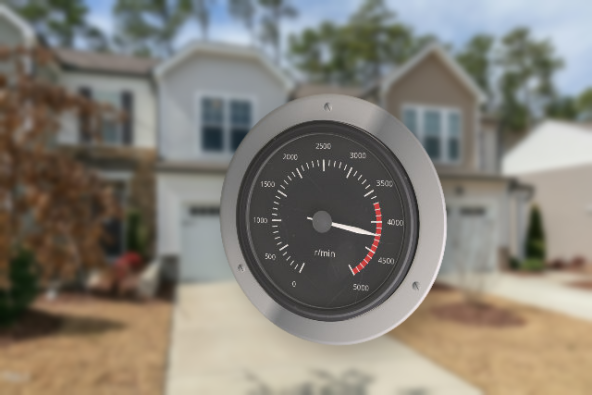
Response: 4200rpm
